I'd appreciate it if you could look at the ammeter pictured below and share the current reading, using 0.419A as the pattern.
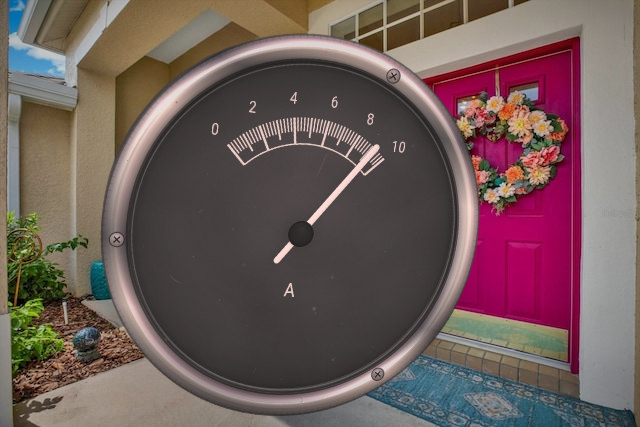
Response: 9A
